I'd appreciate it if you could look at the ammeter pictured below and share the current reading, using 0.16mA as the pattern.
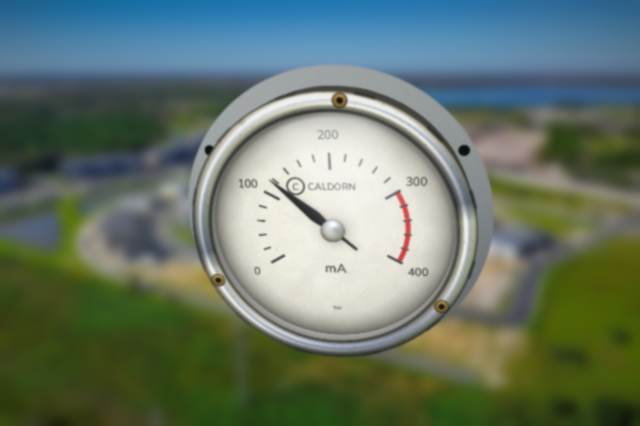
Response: 120mA
